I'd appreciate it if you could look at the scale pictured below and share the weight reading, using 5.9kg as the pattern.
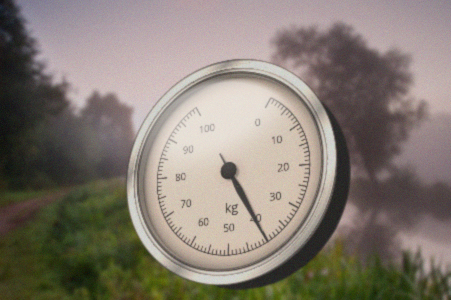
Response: 40kg
